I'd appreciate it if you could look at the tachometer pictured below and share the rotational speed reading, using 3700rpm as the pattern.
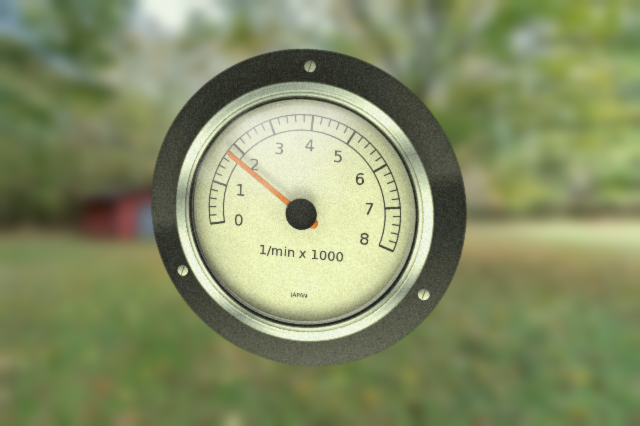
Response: 1800rpm
